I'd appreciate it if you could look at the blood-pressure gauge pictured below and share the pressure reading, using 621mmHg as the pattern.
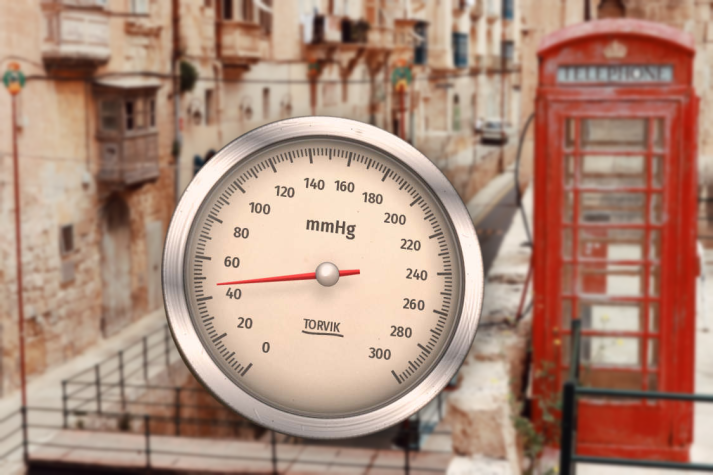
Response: 46mmHg
